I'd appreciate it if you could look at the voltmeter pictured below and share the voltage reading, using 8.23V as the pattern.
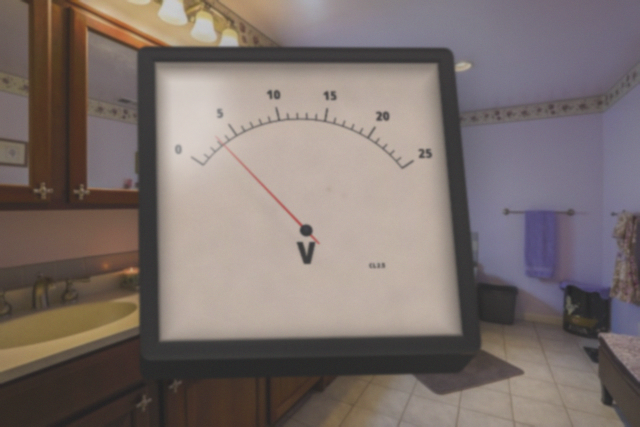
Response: 3V
